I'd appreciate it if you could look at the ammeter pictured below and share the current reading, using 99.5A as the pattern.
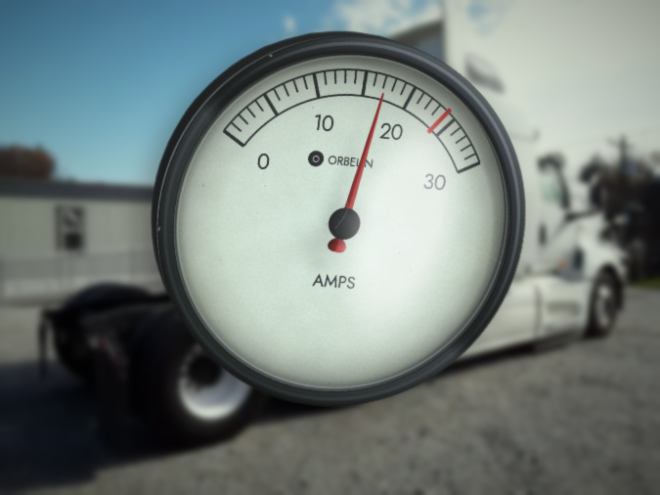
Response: 17A
